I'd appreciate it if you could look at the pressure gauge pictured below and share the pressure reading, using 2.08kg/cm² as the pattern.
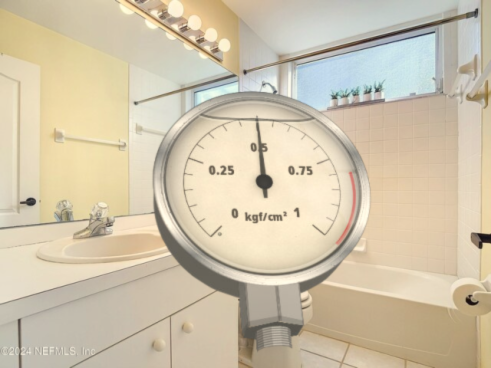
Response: 0.5kg/cm²
